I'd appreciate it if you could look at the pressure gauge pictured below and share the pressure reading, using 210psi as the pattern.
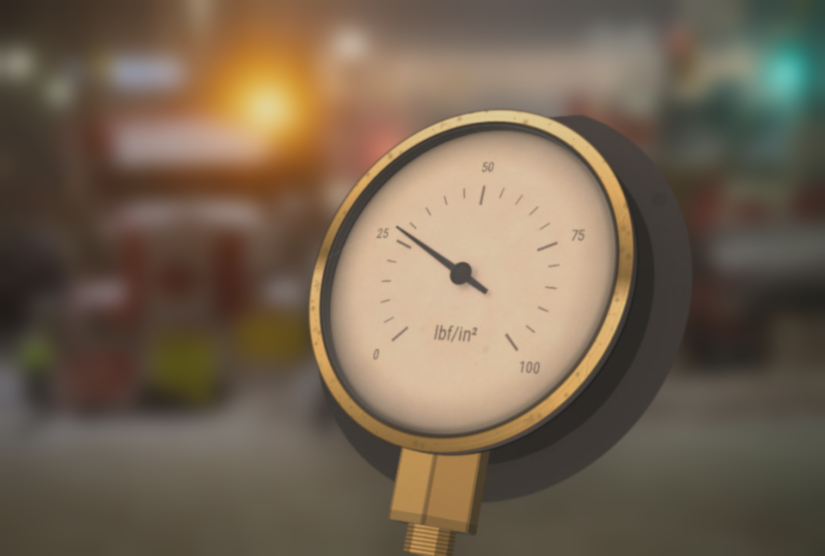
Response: 27.5psi
